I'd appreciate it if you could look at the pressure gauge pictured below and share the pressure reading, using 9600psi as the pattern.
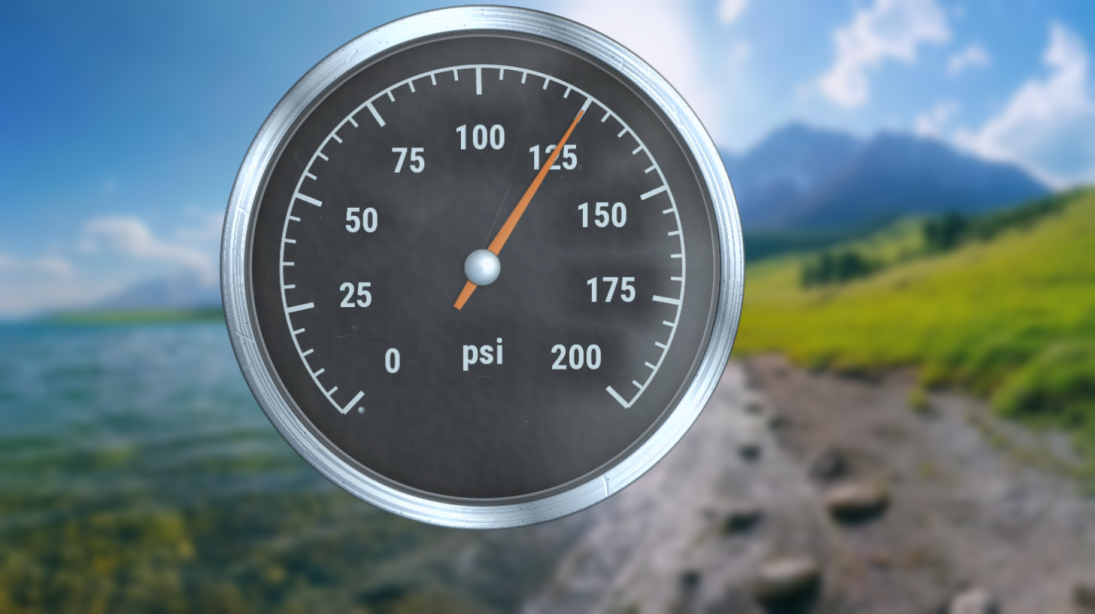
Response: 125psi
